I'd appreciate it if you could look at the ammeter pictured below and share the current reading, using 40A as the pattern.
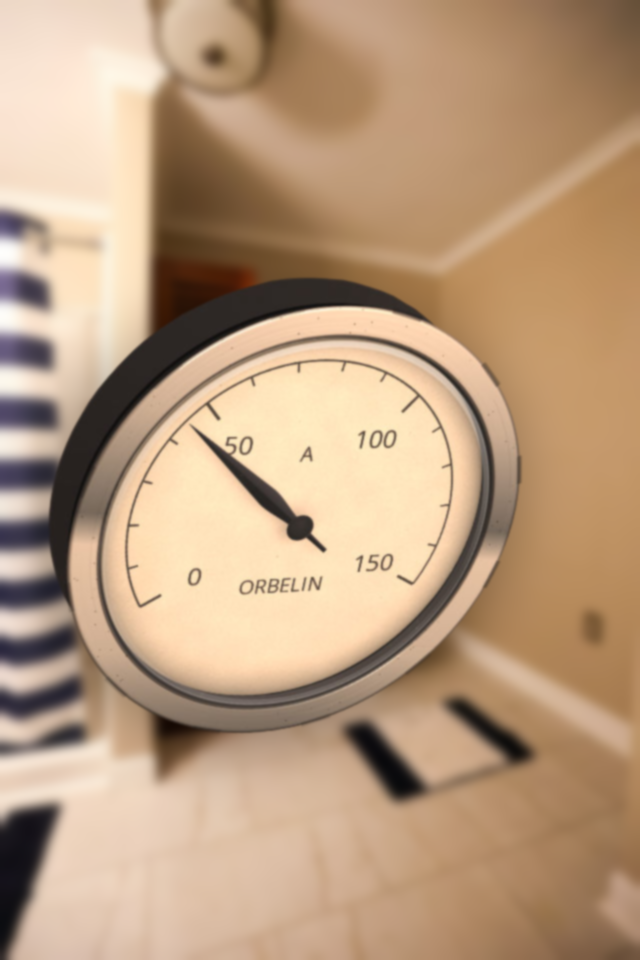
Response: 45A
